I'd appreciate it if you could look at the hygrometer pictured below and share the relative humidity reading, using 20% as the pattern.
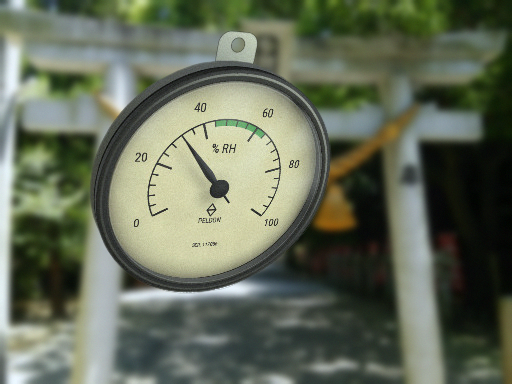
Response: 32%
